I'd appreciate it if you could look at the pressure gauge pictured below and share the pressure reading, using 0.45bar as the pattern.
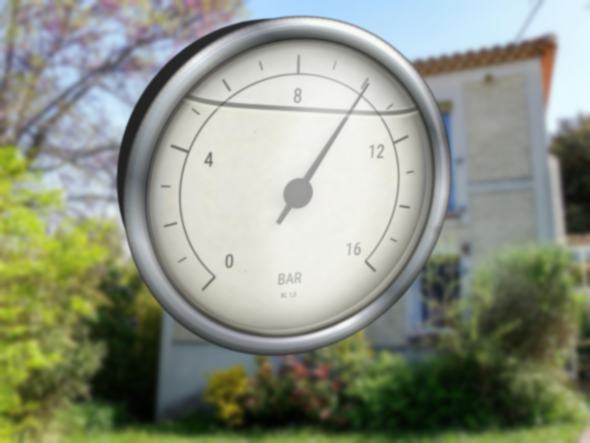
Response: 10bar
